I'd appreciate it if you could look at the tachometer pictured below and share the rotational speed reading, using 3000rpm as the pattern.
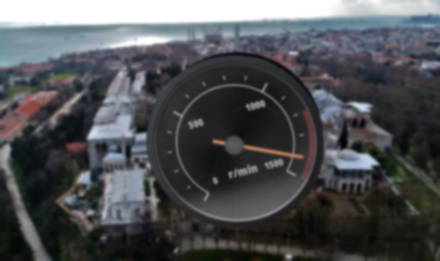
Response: 1400rpm
